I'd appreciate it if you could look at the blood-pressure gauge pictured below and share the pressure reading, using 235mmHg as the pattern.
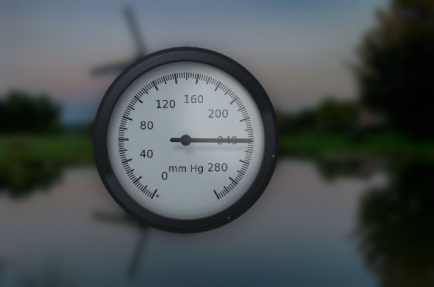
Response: 240mmHg
